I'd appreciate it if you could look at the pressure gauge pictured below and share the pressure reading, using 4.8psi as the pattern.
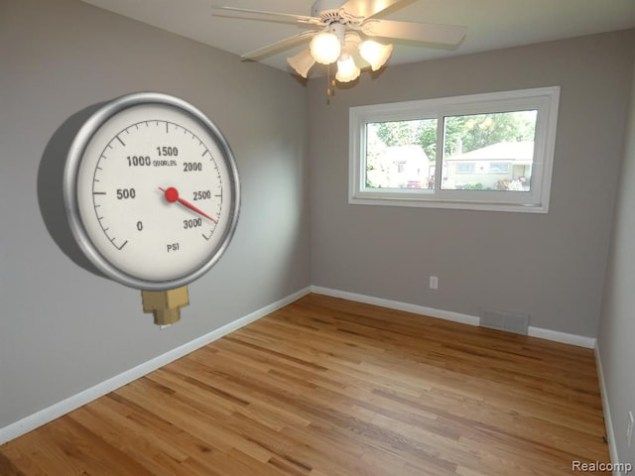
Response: 2800psi
